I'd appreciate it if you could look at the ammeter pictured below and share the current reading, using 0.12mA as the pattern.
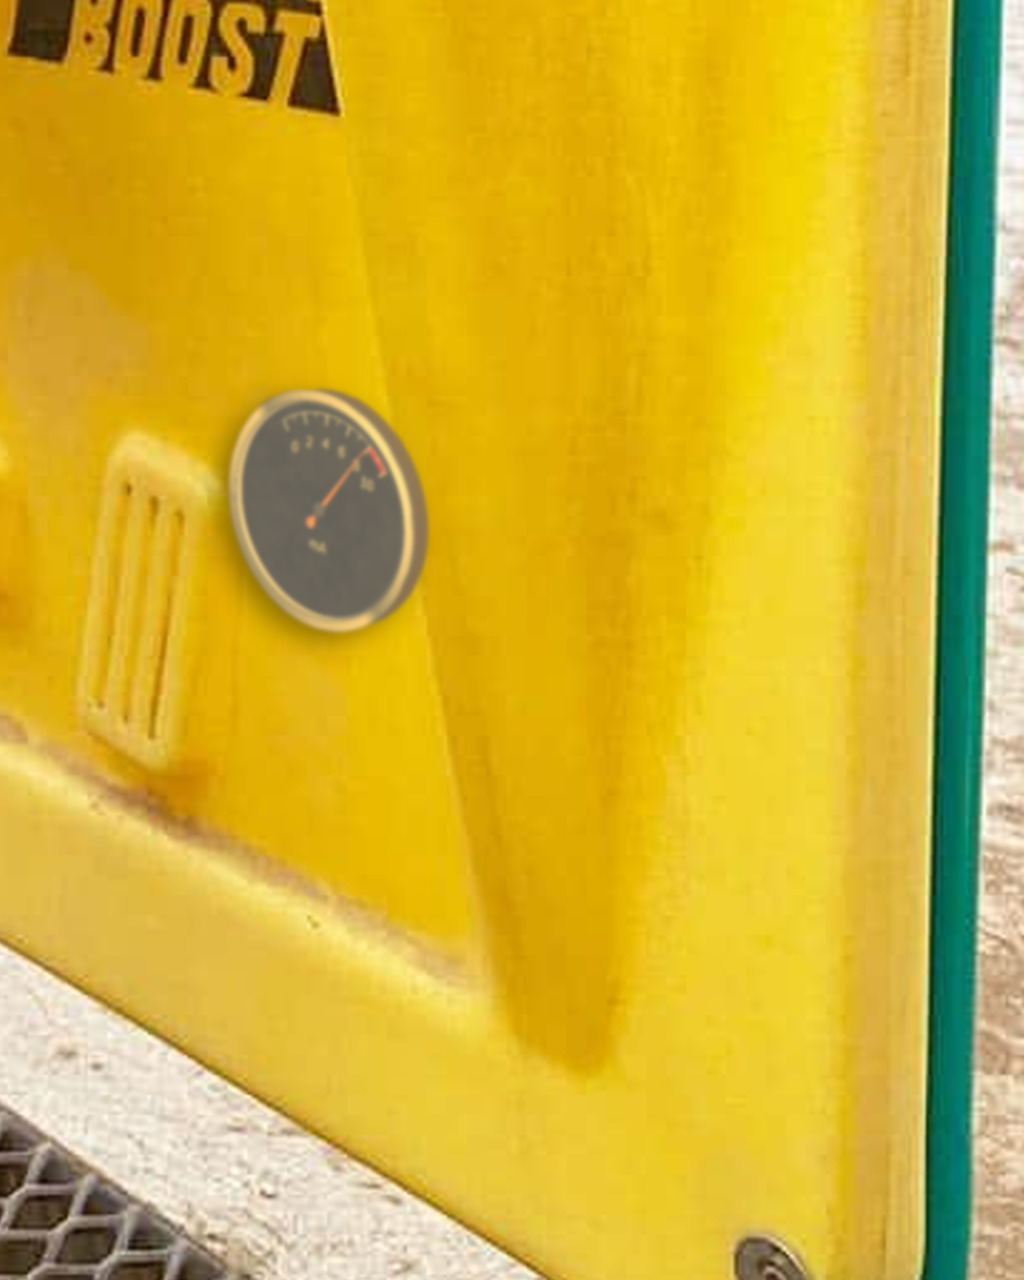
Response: 8mA
